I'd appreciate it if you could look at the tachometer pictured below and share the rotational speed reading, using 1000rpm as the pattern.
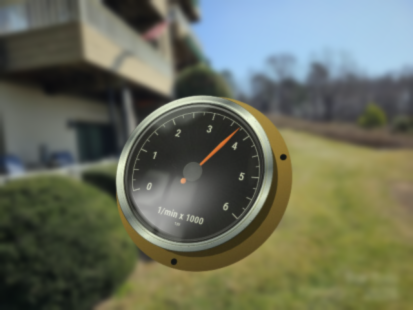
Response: 3750rpm
